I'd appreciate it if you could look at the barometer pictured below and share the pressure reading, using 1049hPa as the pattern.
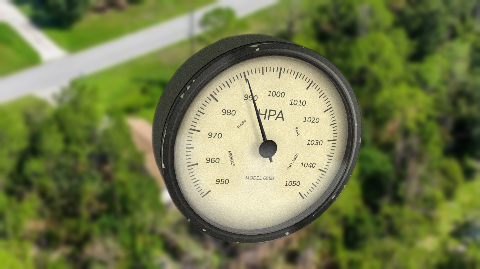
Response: 990hPa
